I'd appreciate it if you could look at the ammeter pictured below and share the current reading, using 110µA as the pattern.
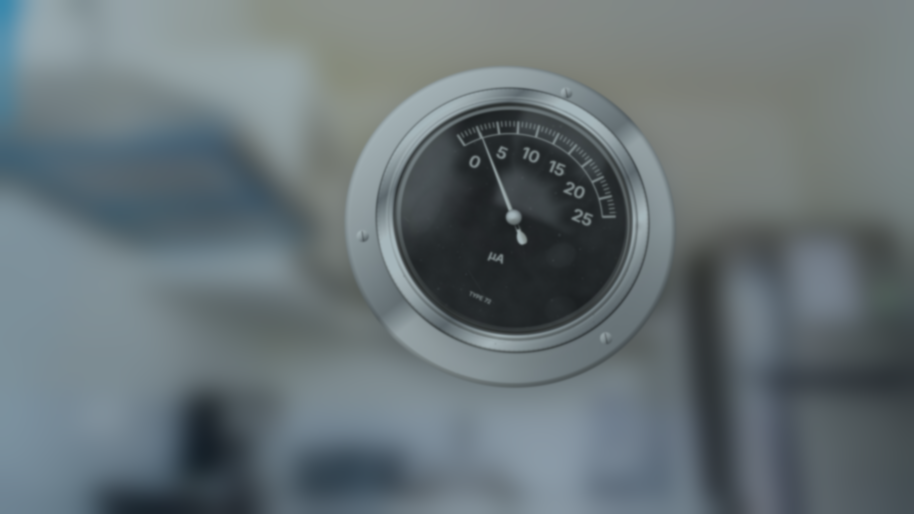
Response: 2.5µA
